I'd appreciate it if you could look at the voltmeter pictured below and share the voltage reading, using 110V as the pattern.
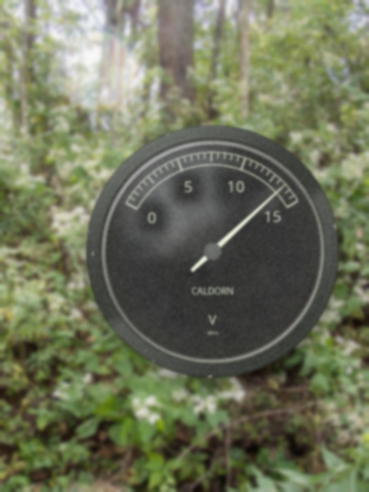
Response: 13.5V
